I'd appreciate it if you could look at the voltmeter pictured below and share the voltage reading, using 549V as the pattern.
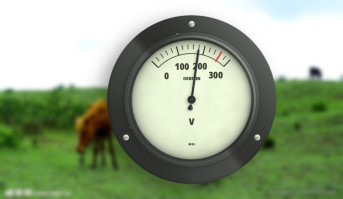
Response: 180V
